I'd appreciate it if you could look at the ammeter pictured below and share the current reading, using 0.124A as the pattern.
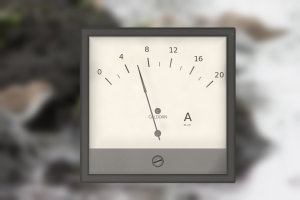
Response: 6A
